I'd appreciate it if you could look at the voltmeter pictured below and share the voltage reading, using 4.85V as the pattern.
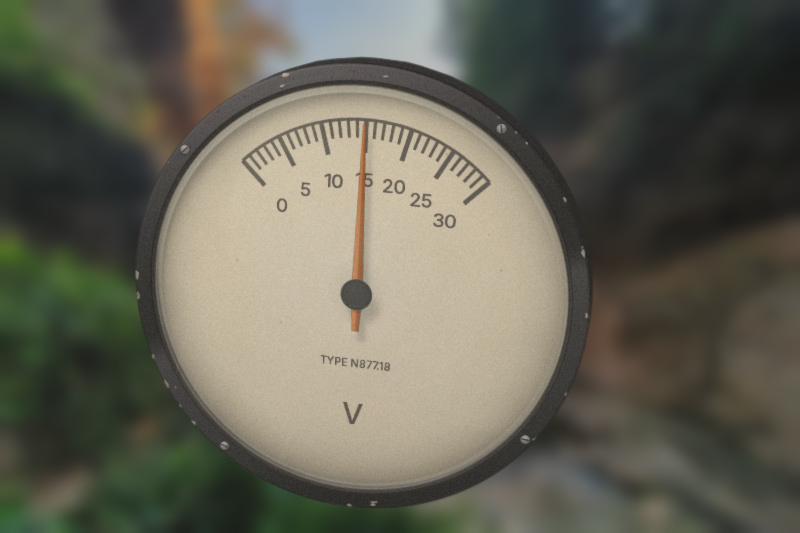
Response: 15V
